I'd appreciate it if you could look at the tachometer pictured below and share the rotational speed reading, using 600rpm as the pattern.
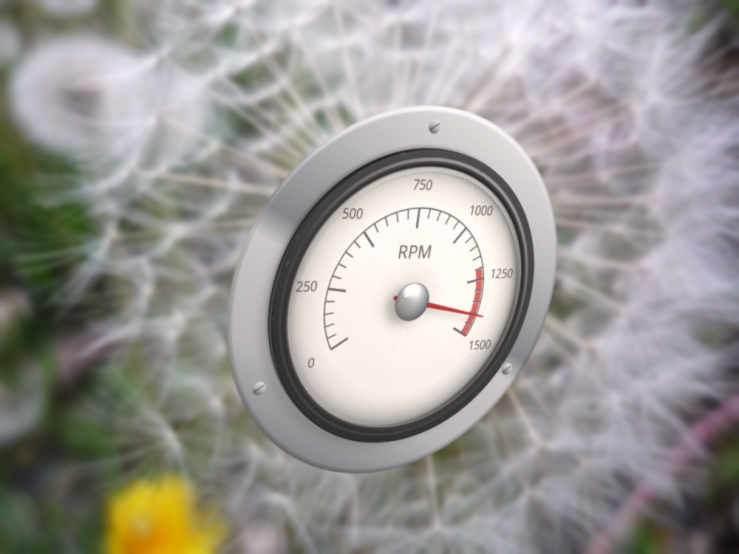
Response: 1400rpm
